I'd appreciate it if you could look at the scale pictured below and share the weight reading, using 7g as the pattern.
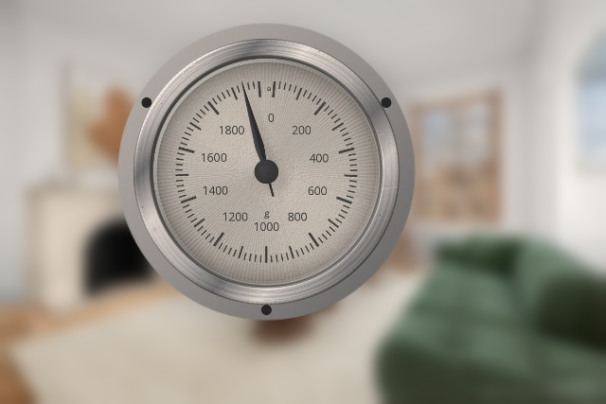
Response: 1940g
